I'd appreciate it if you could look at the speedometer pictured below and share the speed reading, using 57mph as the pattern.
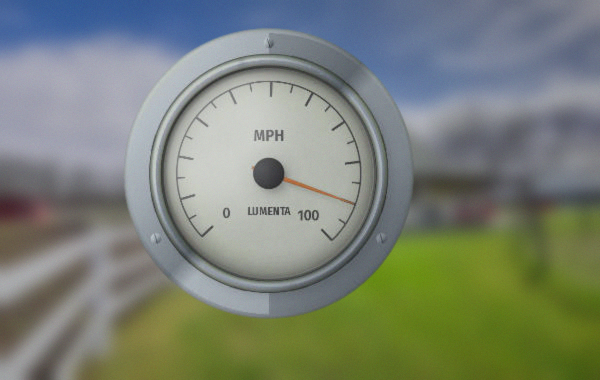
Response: 90mph
